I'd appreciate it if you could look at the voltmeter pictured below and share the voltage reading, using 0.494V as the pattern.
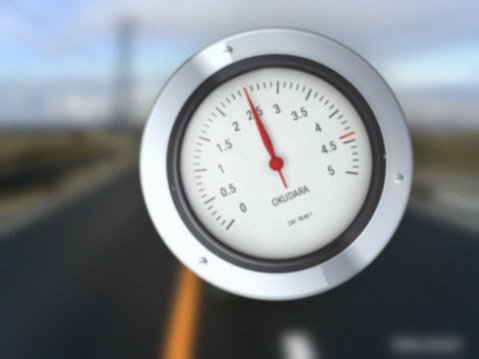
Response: 2.5V
